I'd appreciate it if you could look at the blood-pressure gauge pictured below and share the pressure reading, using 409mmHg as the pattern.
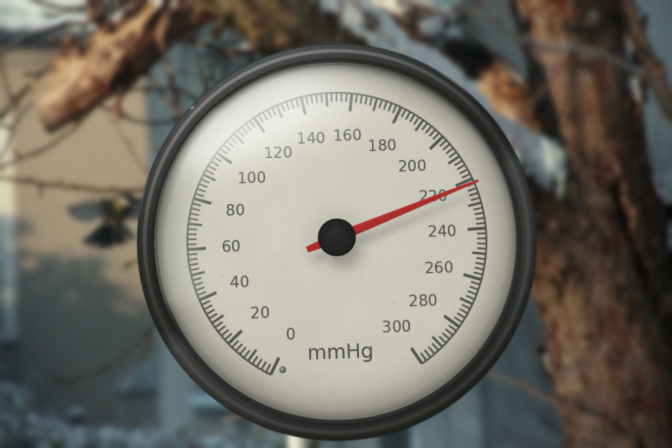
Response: 222mmHg
